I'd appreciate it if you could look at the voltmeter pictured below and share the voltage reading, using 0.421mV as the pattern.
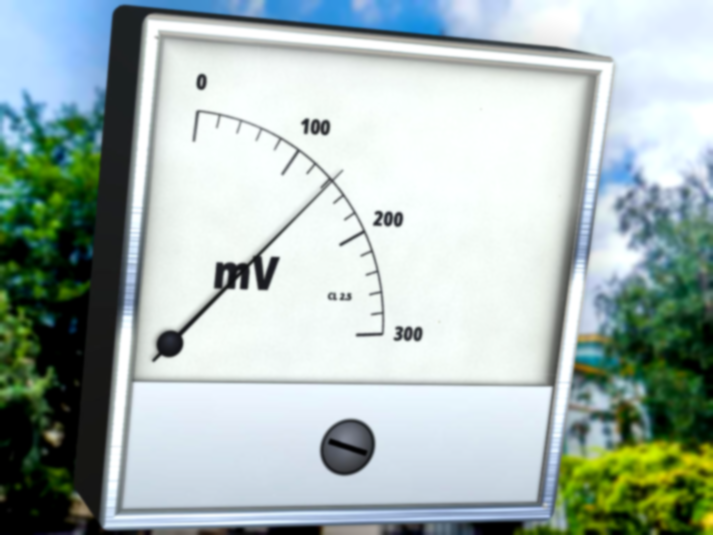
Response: 140mV
